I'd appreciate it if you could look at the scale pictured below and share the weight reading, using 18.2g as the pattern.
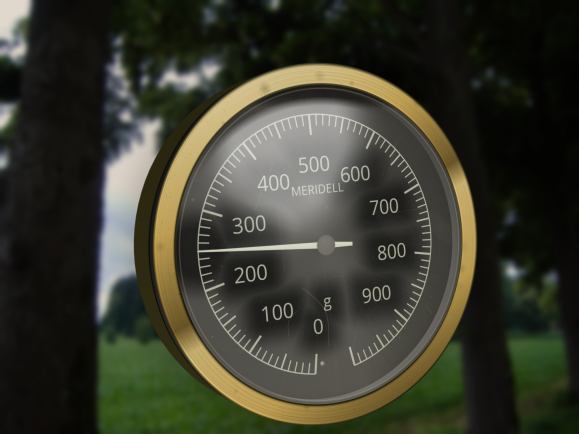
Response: 250g
